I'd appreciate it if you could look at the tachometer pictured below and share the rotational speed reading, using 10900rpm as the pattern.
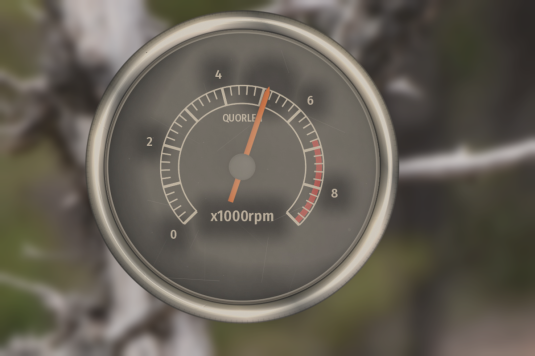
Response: 5100rpm
